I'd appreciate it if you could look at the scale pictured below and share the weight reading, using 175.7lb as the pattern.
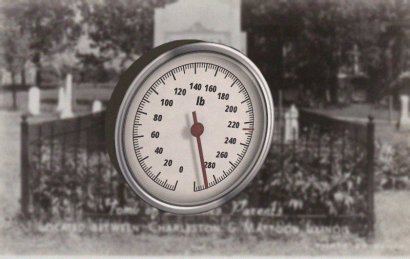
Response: 290lb
